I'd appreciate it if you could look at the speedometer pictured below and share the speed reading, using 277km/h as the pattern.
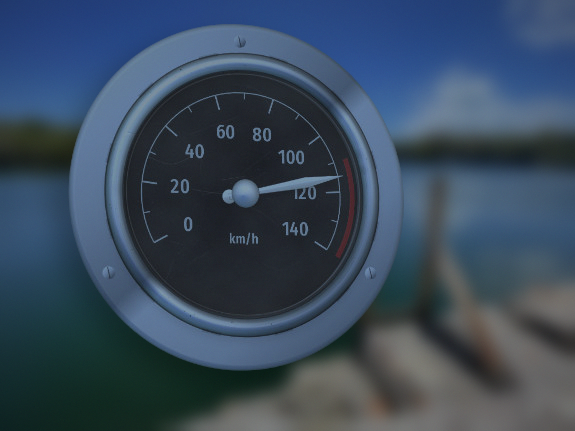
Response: 115km/h
